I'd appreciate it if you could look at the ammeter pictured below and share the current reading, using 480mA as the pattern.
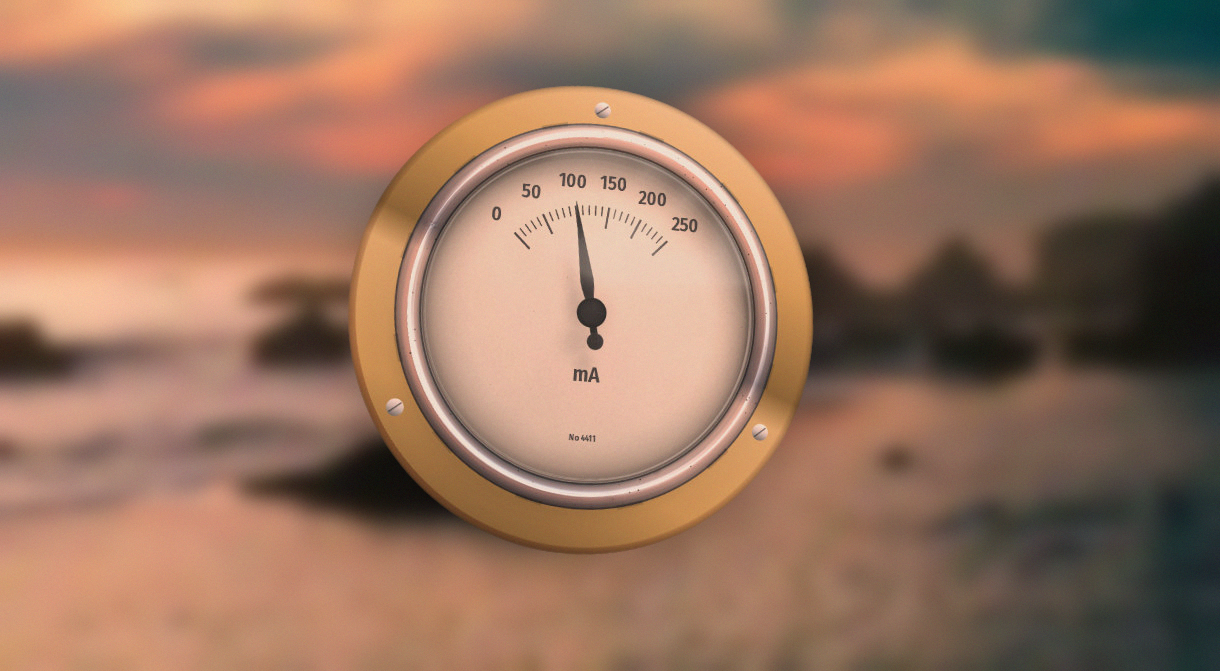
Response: 100mA
